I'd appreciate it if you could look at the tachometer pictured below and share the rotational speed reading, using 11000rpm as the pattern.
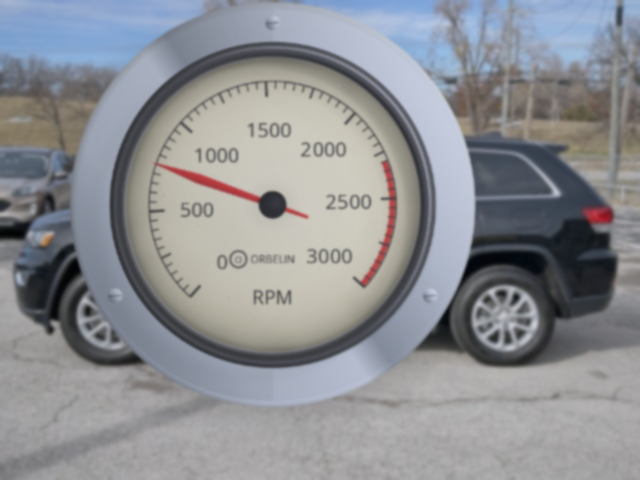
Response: 750rpm
